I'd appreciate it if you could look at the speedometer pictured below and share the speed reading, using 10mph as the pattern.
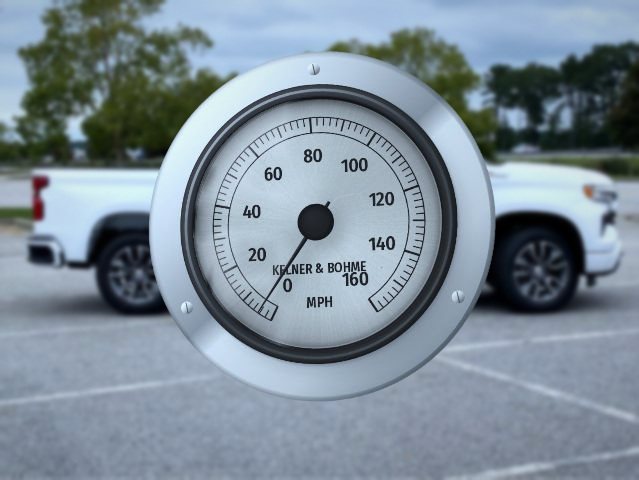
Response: 4mph
